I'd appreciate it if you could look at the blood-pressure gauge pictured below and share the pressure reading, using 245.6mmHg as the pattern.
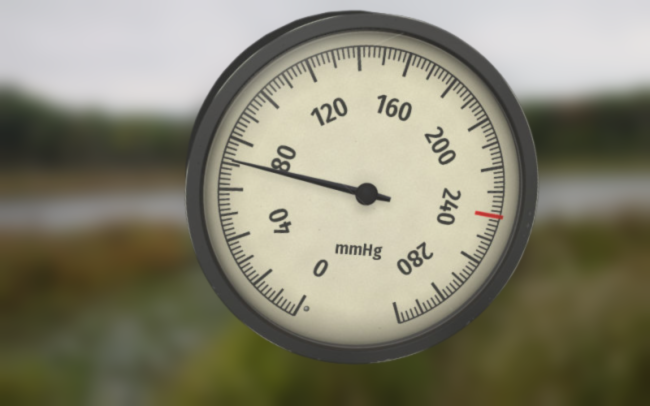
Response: 72mmHg
